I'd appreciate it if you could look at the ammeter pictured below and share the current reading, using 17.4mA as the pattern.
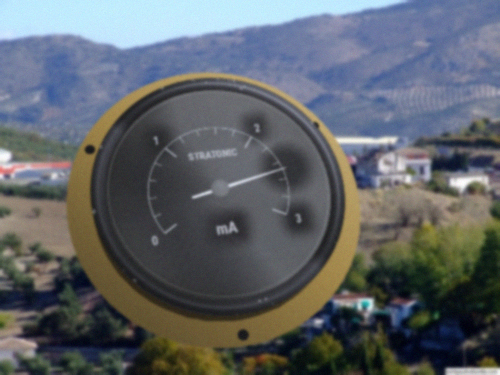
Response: 2.5mA
